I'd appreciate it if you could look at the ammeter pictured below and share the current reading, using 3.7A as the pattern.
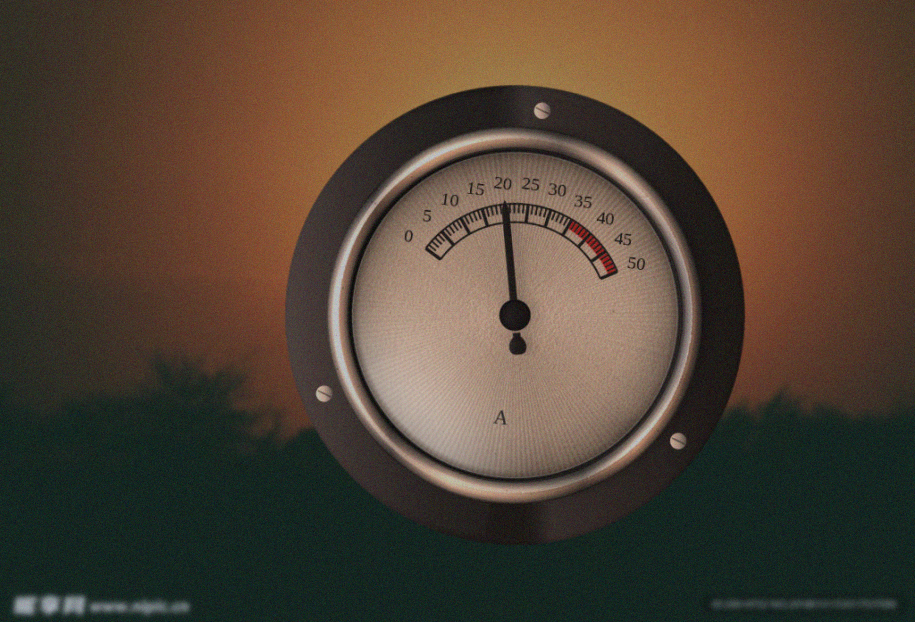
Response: 20A
